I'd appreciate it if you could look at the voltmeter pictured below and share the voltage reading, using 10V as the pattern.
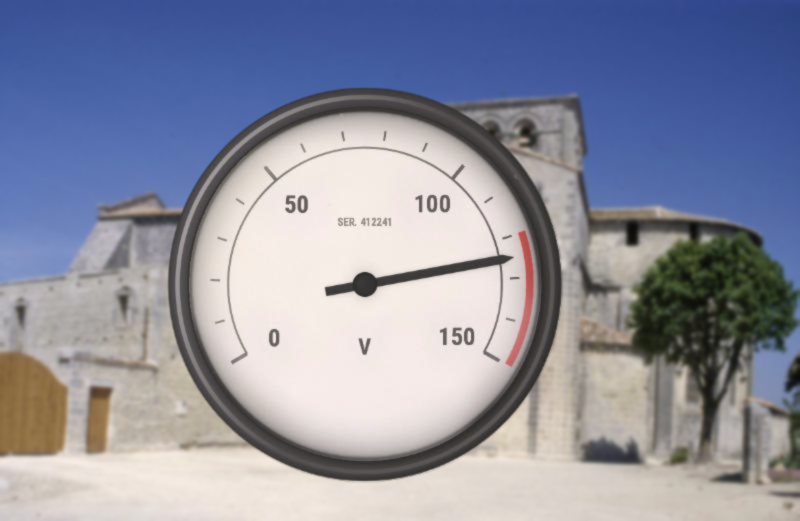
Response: 125V
